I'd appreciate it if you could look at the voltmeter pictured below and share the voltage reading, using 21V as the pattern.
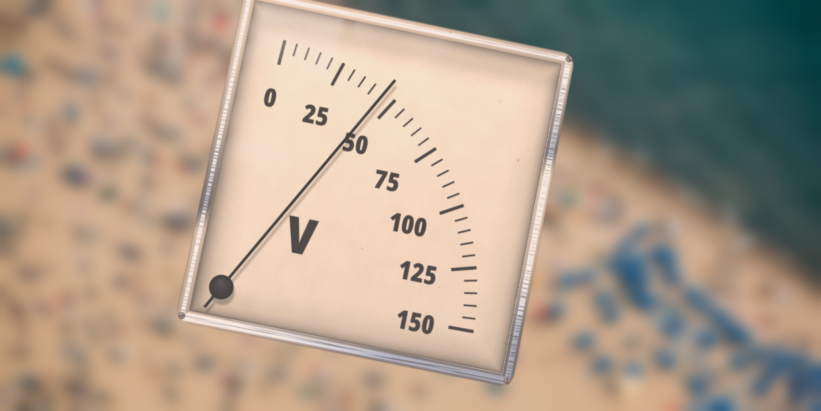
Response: 45V
